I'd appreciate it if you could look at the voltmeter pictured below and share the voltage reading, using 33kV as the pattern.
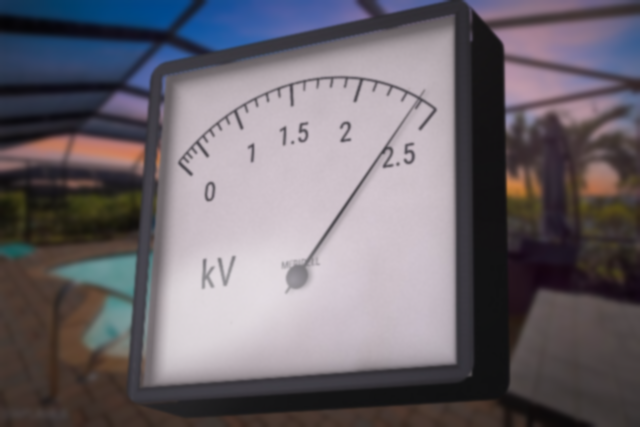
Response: 2.4kV
